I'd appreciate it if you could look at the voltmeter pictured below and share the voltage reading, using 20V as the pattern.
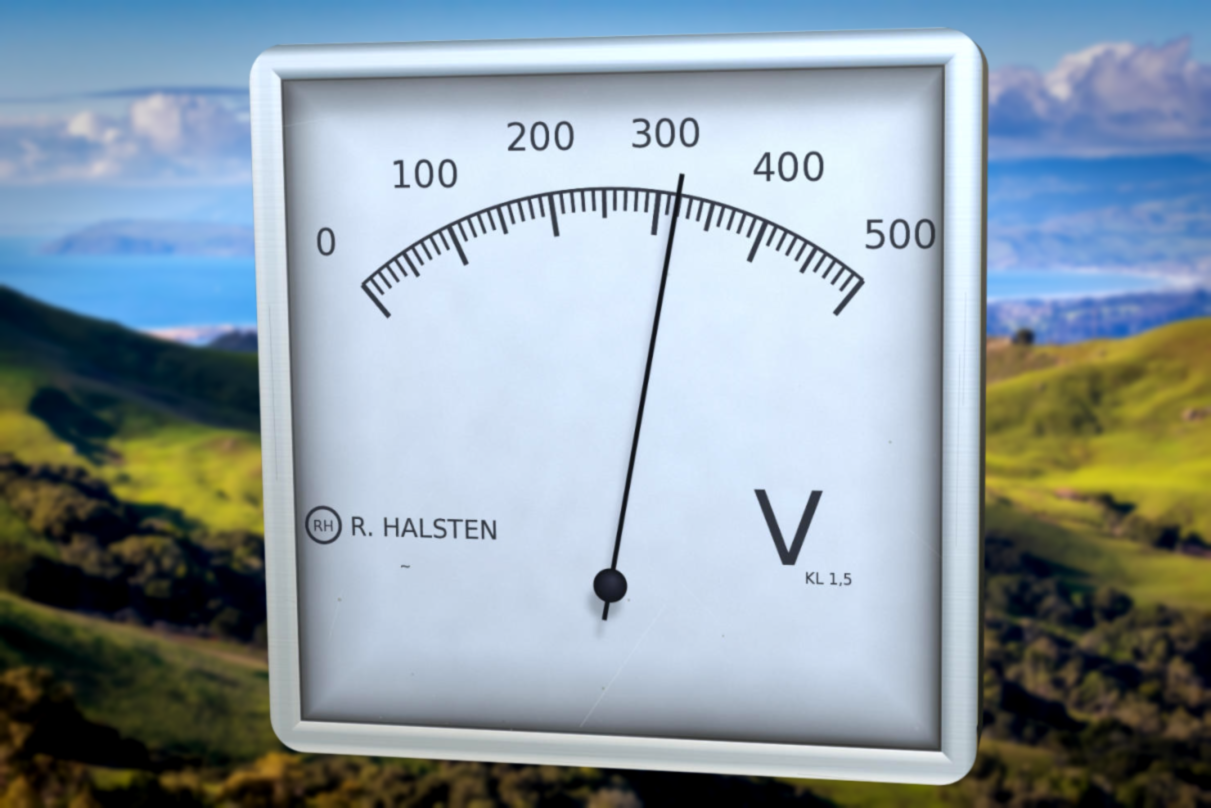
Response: 320V
